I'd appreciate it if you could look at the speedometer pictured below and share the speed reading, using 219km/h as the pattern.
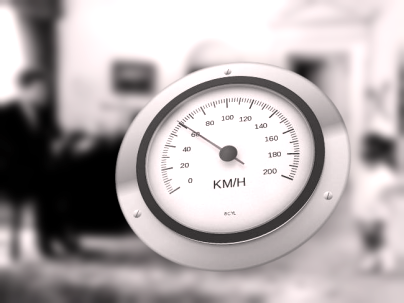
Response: 60km/h
